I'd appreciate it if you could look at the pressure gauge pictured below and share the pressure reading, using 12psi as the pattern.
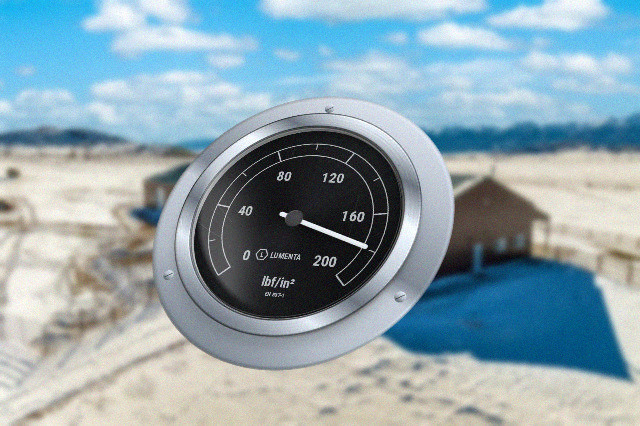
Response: 180psi
